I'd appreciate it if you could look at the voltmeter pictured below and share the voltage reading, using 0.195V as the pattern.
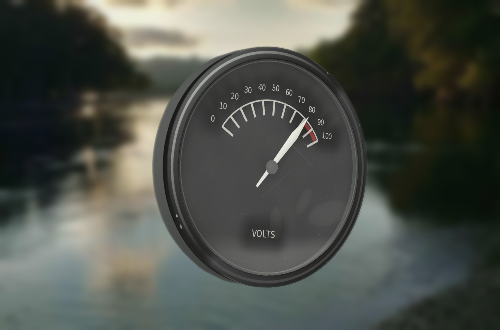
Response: 80V
